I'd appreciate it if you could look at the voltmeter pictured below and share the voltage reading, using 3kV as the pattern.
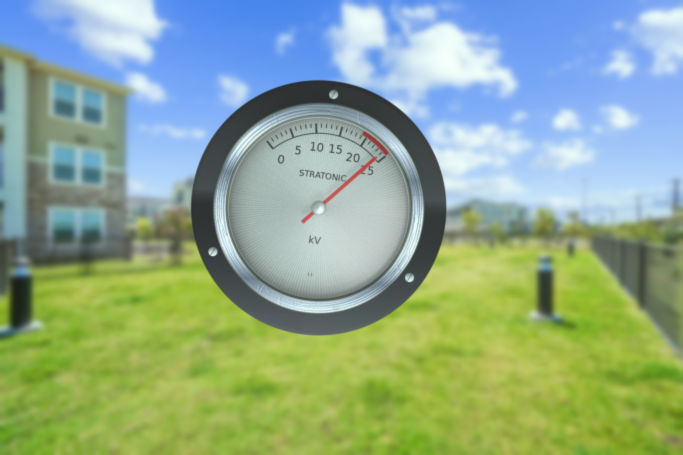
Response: 24kV
